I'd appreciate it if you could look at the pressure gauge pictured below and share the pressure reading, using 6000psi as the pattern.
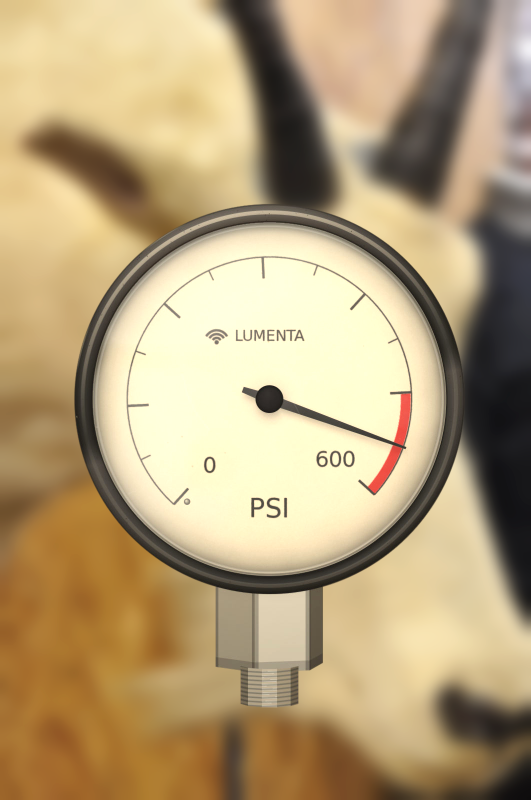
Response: 550psi
